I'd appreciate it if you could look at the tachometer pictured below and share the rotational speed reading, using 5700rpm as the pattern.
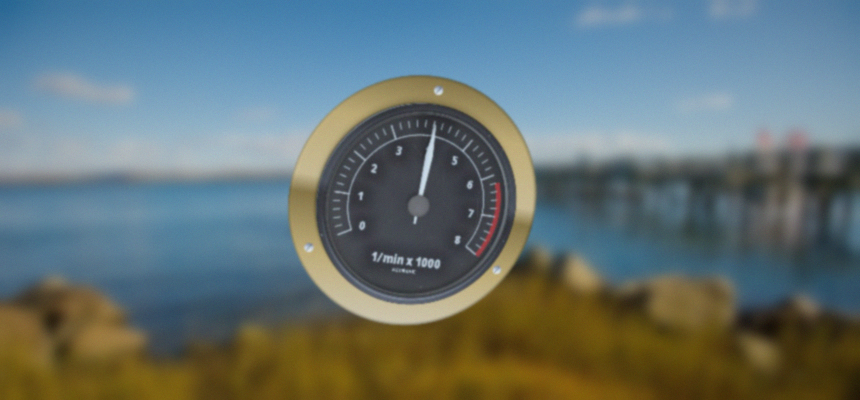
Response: 4000rpm
